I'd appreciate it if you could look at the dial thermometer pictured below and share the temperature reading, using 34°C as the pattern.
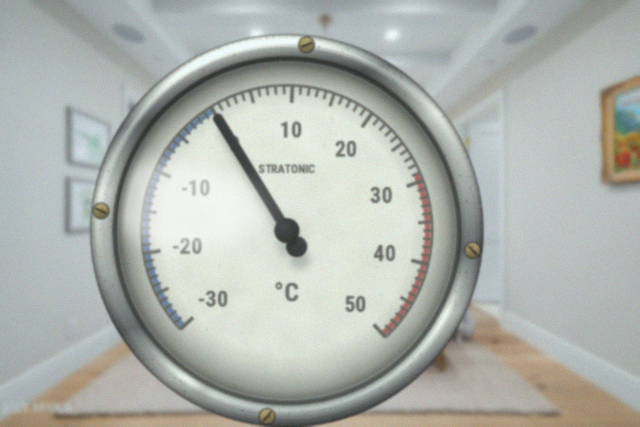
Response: 0°C
